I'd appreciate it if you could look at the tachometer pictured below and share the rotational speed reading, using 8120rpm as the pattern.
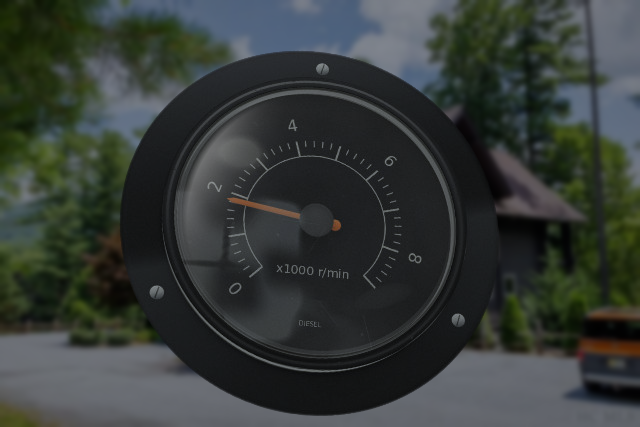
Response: 1800rpm
